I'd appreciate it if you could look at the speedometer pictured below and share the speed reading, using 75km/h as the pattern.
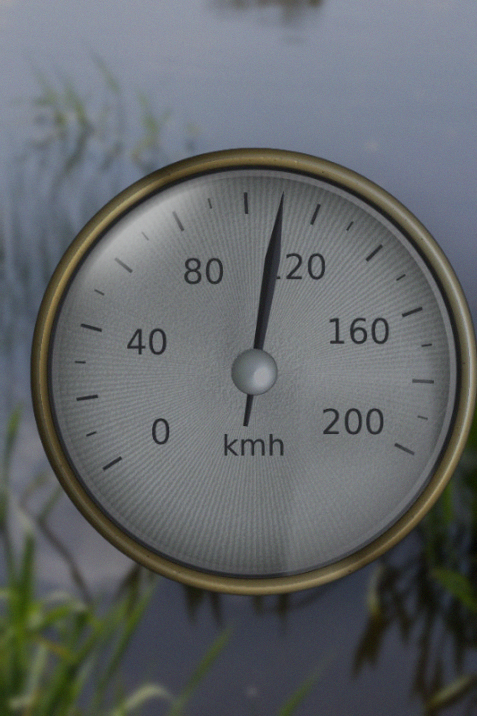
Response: 110km/h
